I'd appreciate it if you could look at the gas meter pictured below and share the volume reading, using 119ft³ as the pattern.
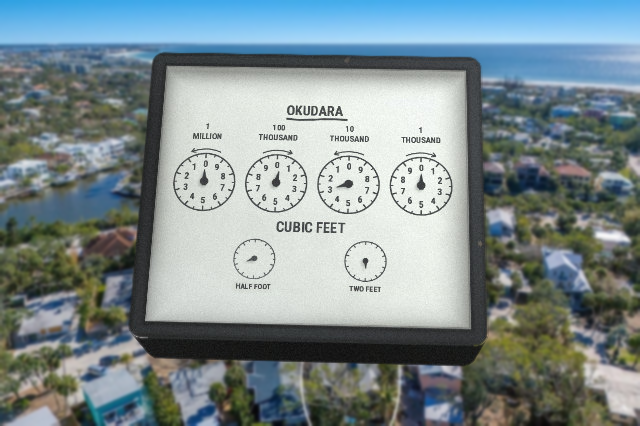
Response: 3000ft³
